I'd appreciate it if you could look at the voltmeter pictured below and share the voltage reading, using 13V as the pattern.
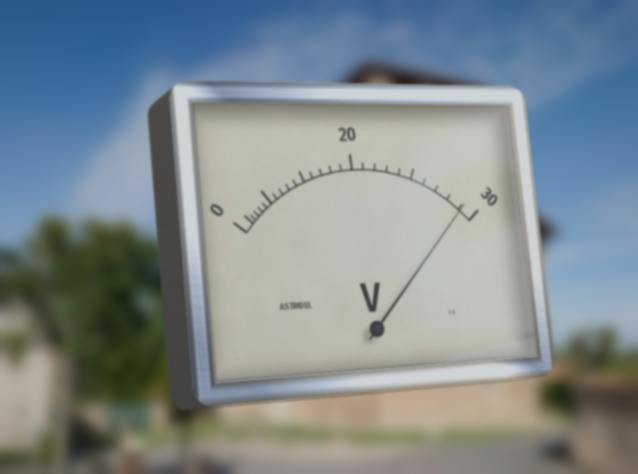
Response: 29V
